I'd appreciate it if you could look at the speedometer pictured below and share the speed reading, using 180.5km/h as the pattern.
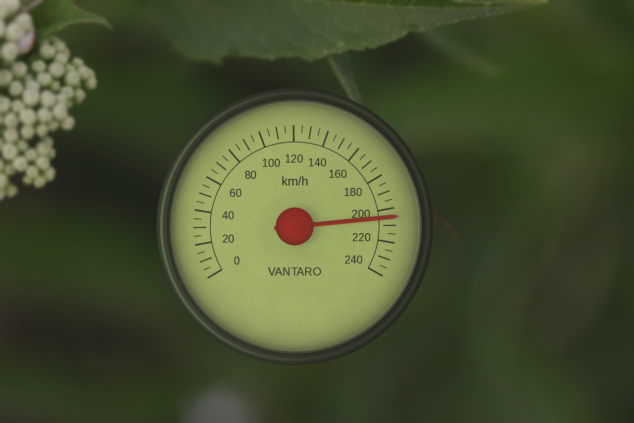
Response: 205km/h
